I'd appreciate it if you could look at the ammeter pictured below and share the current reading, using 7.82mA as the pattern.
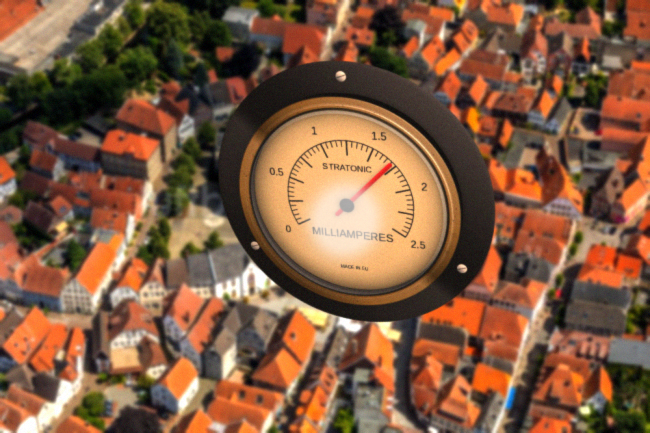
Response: 1.7mA
